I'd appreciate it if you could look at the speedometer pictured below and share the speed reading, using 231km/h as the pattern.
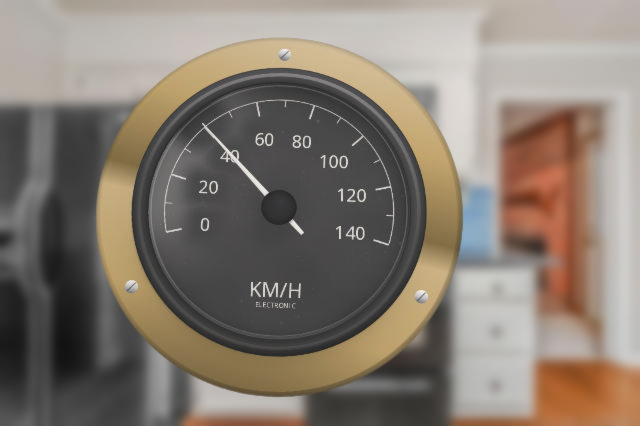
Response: 40km/h
